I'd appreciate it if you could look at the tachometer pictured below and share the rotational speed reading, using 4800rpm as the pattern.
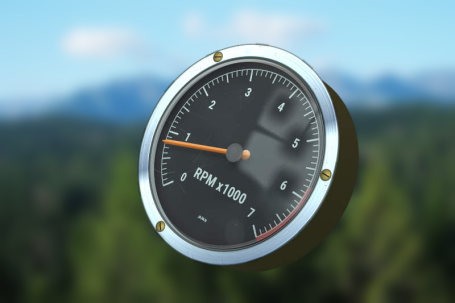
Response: 800rpm
